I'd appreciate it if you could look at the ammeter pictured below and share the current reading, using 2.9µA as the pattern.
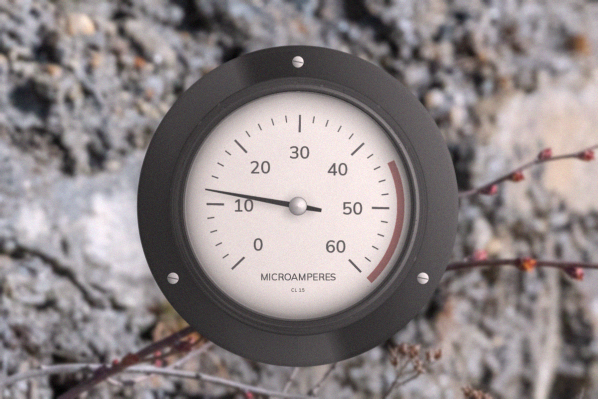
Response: 12µA
